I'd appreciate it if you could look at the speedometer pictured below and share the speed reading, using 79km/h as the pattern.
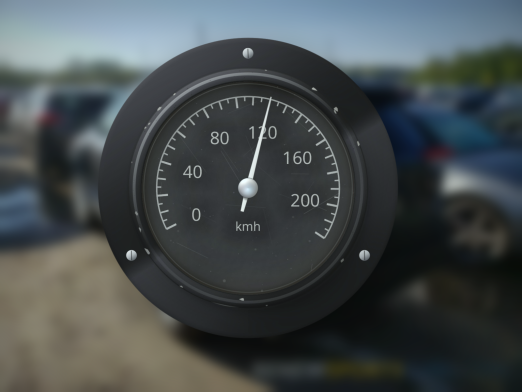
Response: 120km/h
